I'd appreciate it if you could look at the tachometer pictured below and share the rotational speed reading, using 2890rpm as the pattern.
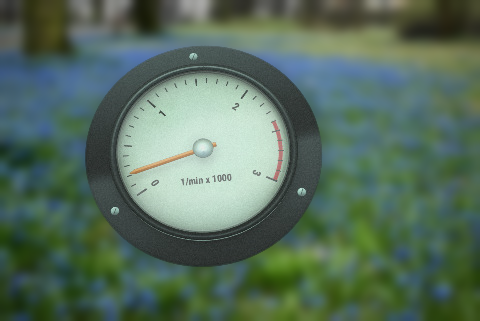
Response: 200rpm
